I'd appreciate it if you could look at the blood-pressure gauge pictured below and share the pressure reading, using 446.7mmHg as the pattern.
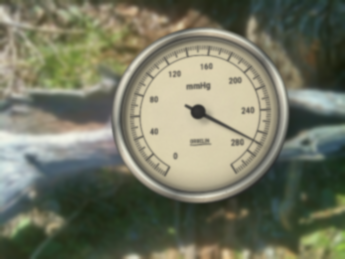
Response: 270mmHg
